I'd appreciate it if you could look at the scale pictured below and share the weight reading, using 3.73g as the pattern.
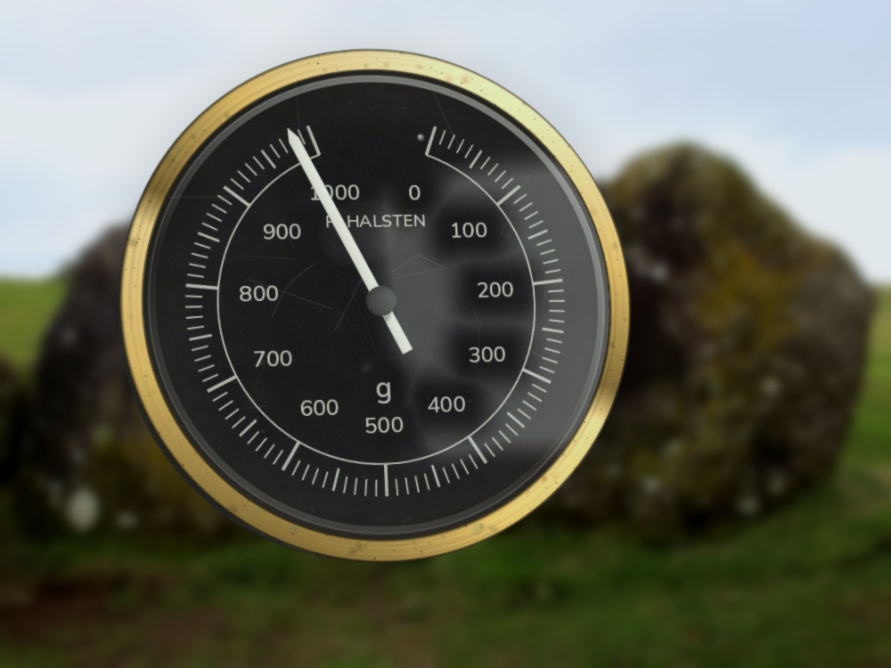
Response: 980g
